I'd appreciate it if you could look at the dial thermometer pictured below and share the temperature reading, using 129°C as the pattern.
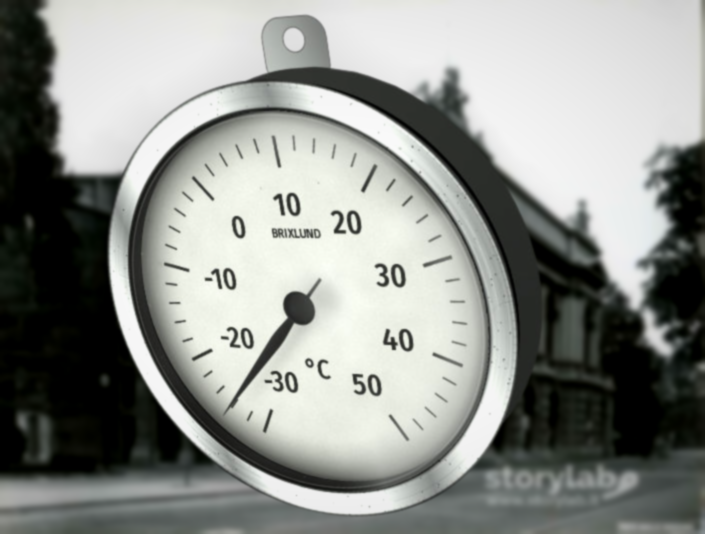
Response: -26°C
